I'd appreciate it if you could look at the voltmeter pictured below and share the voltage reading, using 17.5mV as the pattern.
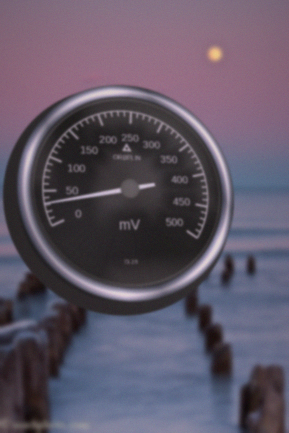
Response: 30mV
